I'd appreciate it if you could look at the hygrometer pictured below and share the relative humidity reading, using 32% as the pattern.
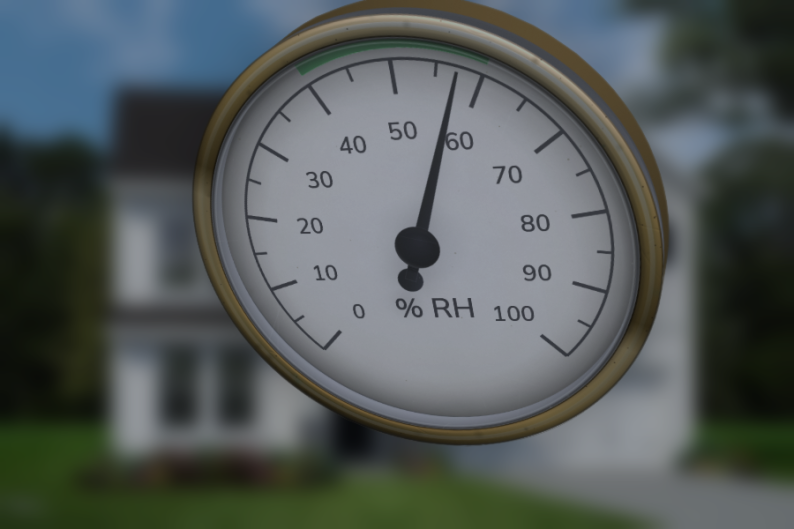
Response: 57.5%
